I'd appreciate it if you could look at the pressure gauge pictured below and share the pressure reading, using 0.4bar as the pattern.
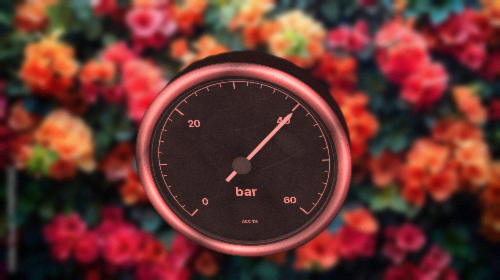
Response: 40bar
